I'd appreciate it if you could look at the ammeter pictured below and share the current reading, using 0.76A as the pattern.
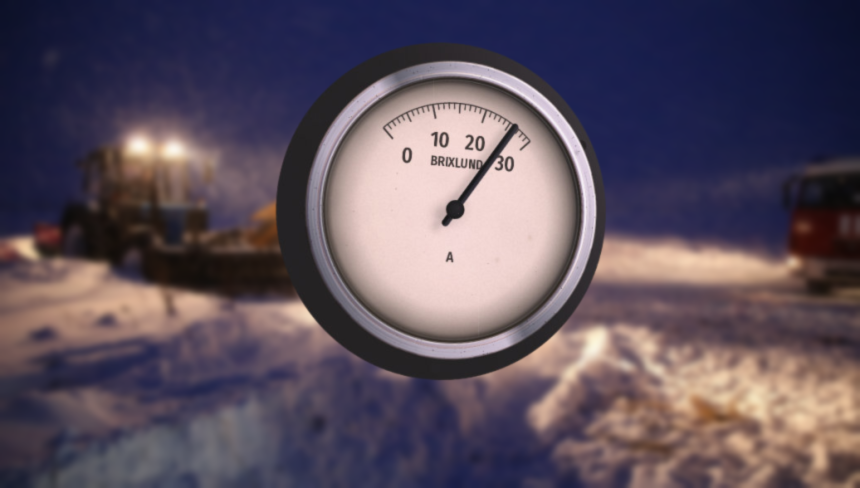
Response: 26A
